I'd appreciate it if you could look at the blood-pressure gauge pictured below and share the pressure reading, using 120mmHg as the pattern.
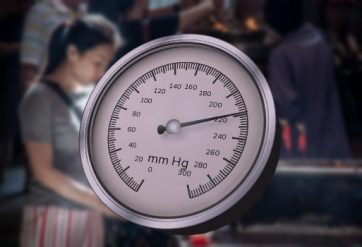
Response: 220mmHg
